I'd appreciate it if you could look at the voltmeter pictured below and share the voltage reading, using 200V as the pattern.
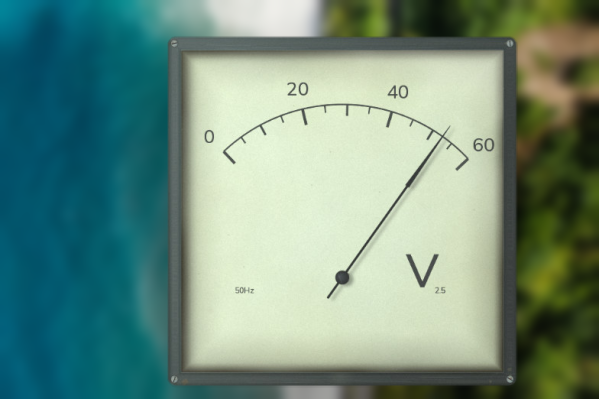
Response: 52.5V
